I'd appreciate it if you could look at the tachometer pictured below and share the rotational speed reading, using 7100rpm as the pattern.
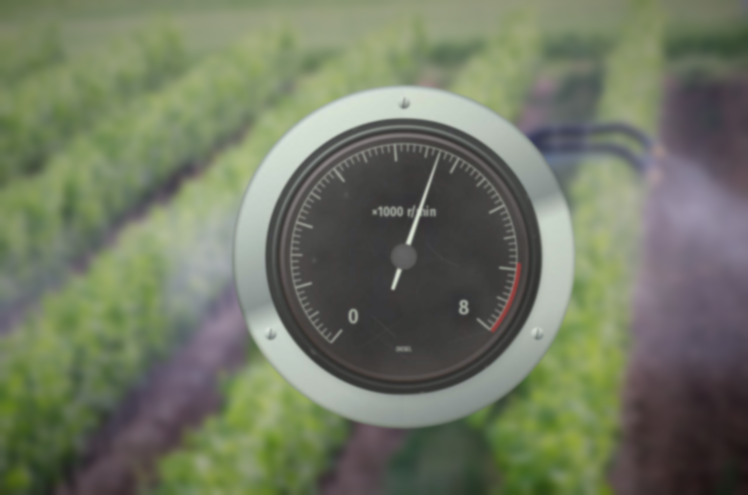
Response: 4700rpm
